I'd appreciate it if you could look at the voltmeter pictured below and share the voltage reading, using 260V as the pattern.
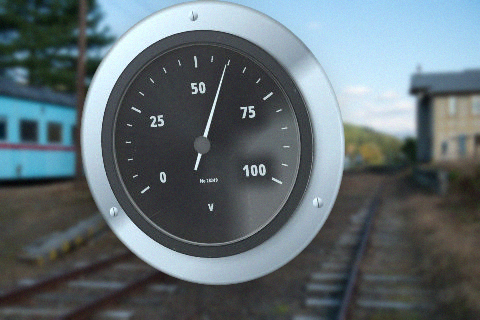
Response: 60V
